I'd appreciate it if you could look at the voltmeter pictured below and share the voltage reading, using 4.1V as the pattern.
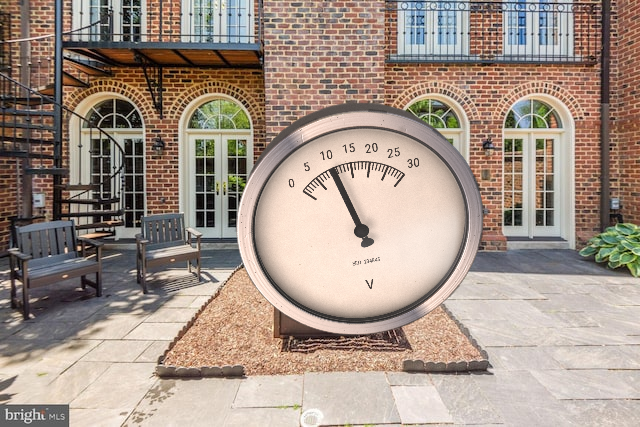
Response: 10V
